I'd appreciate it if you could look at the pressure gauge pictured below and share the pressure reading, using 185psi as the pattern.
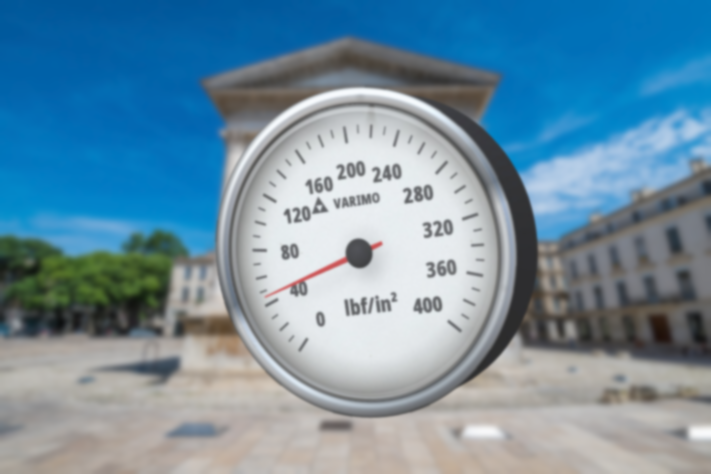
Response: 45psi
